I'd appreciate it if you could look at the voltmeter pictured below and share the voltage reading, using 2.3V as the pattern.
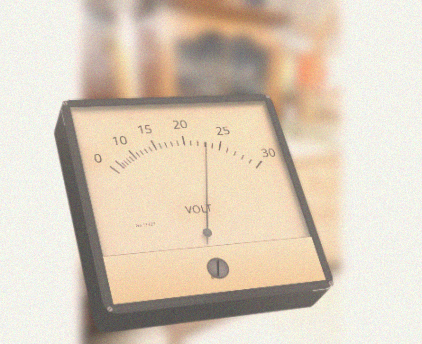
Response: 23V
